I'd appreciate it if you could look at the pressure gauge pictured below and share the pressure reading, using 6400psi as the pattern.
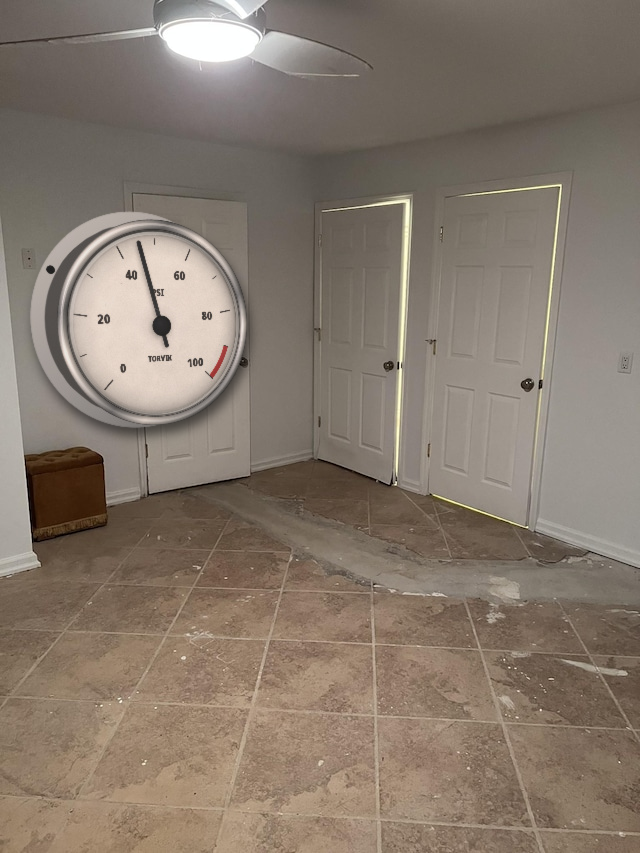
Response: 45psi
